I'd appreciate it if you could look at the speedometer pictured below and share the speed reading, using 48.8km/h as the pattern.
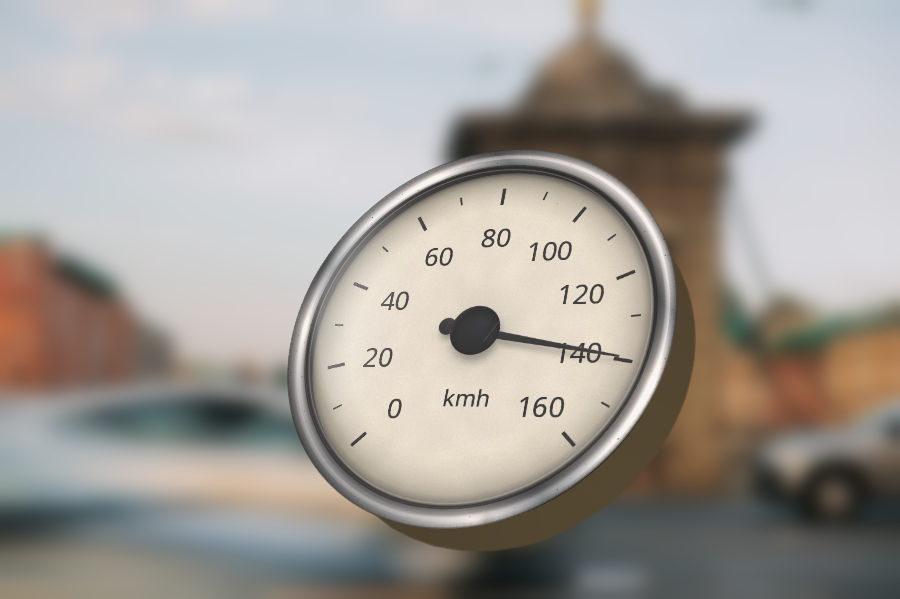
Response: 140km/h
